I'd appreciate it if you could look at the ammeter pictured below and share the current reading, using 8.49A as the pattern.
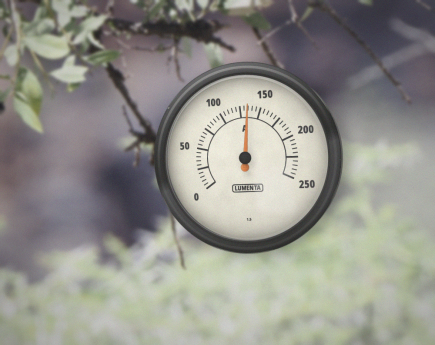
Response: 135A
